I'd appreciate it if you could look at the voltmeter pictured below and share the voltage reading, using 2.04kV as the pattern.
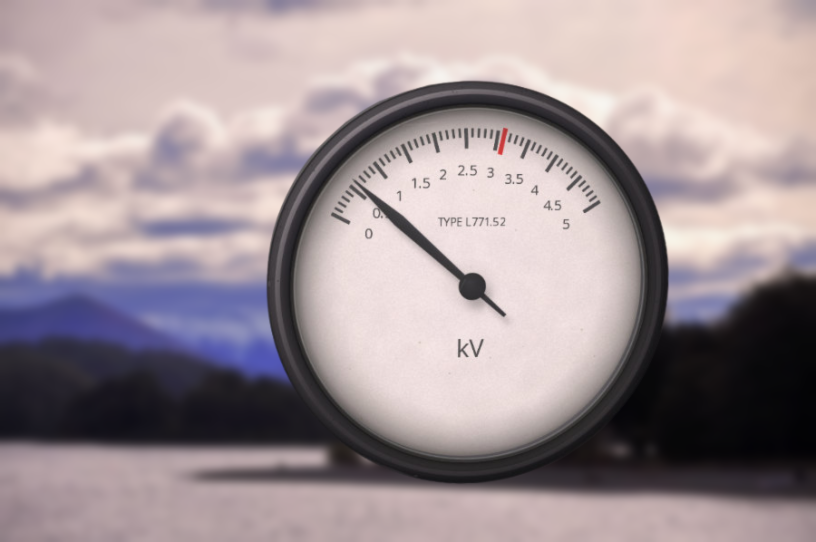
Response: 0.6kV
